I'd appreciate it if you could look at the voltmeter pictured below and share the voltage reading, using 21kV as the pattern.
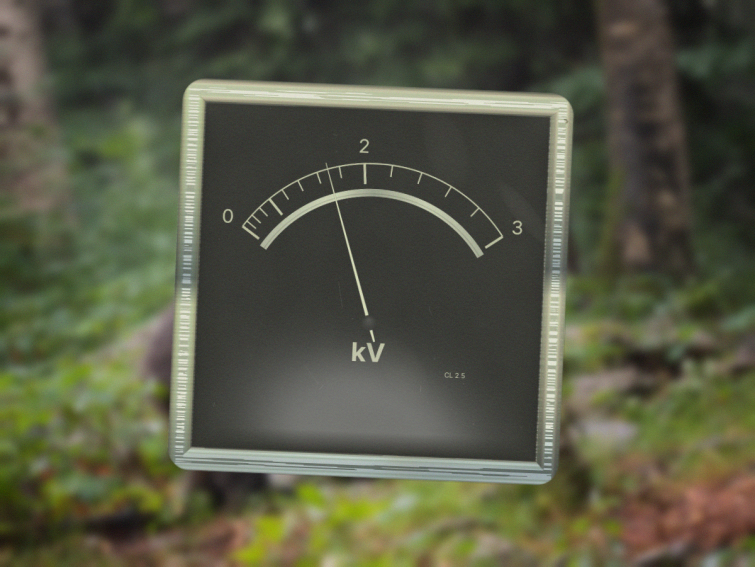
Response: 1.7kV
